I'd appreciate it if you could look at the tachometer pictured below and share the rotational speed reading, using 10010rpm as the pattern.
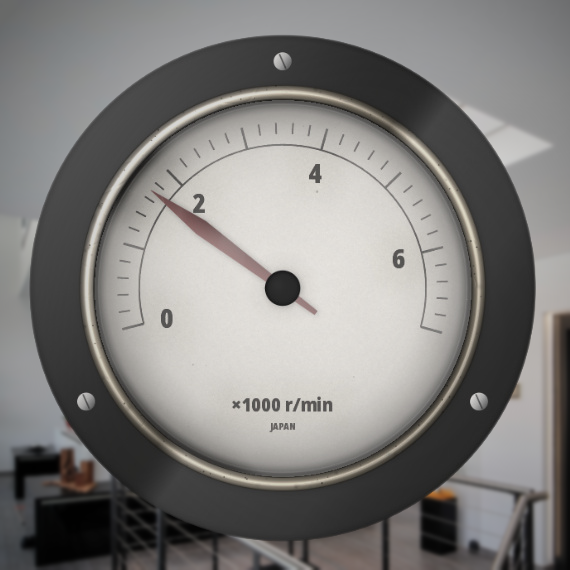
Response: 1700rpm
